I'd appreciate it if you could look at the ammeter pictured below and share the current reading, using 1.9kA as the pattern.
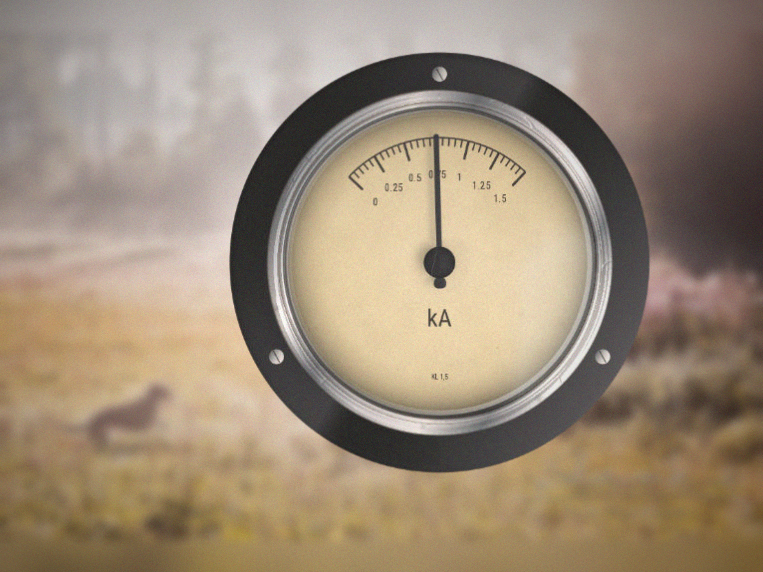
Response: 0.75kA
